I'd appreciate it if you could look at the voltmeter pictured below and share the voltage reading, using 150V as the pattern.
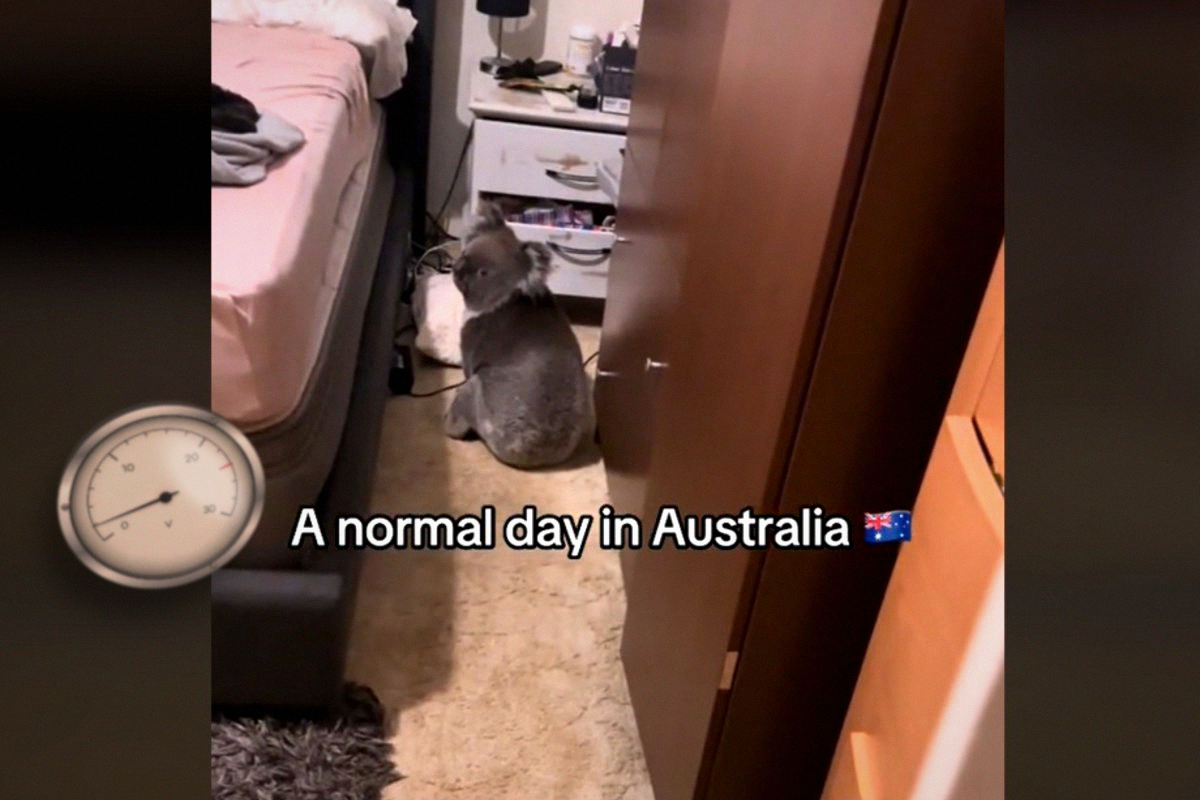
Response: 2V
